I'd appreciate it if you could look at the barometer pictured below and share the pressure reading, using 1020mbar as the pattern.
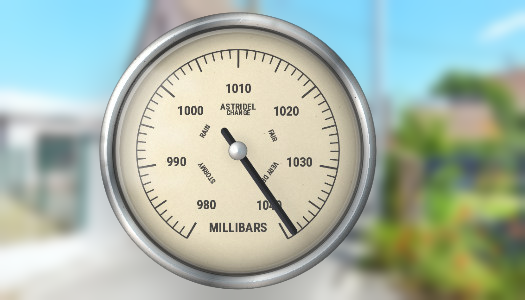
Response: 1039mbar
